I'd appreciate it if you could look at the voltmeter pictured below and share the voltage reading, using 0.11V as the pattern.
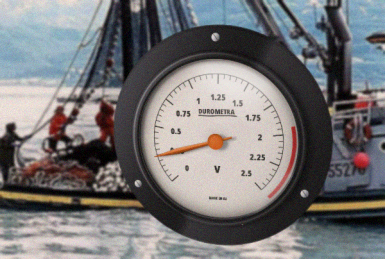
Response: 0.25V
